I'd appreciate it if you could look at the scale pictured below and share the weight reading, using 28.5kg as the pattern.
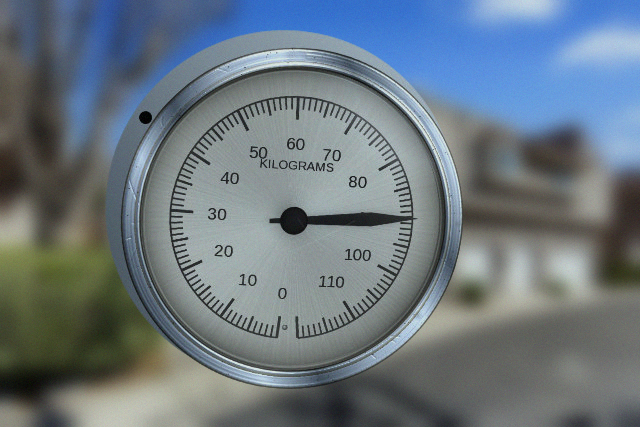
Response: 90kg
